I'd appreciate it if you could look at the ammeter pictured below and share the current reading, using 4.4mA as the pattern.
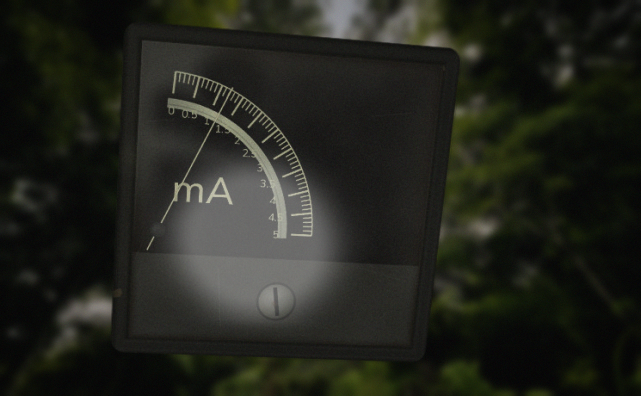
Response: 1.2mA
